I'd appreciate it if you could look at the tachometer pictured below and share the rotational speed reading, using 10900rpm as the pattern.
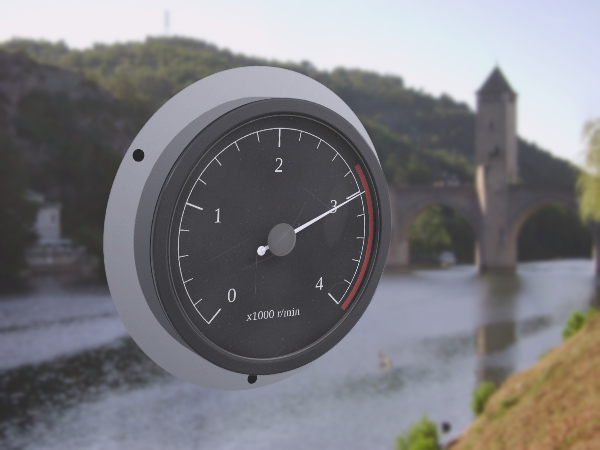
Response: 3000rpm
